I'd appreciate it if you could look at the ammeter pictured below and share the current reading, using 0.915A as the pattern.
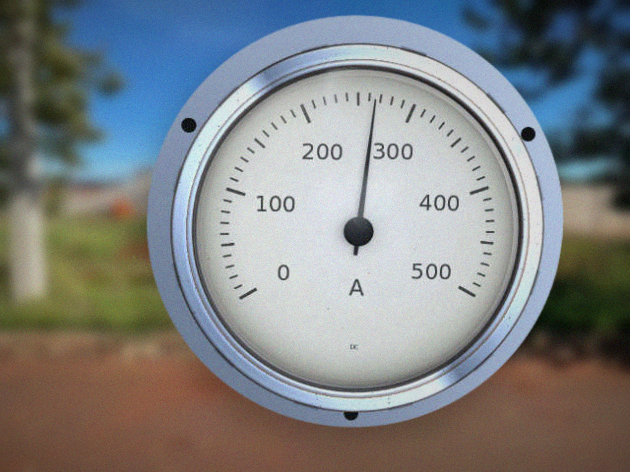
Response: 265A
